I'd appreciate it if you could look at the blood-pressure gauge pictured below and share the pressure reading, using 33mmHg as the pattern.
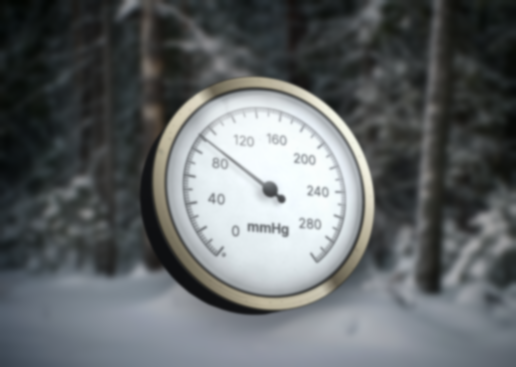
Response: 90mmHg
